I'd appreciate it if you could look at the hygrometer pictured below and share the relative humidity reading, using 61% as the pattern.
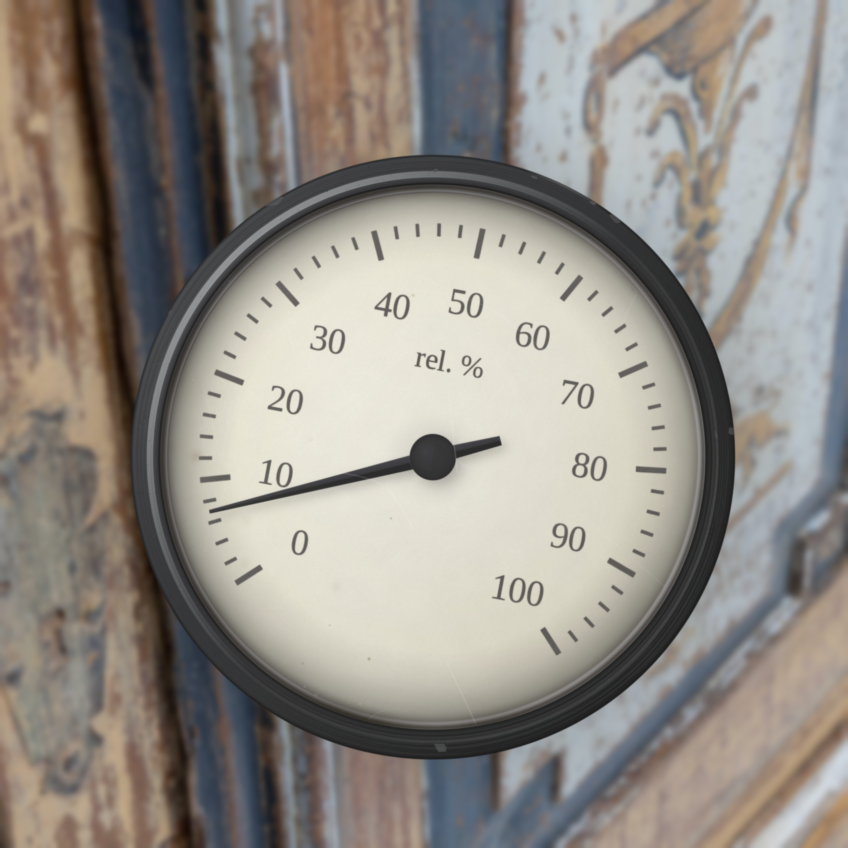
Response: 7%
